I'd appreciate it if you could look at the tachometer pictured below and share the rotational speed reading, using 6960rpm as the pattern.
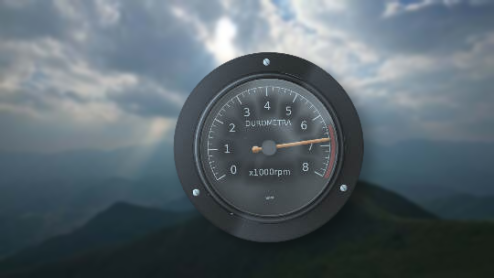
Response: 6800rpm
